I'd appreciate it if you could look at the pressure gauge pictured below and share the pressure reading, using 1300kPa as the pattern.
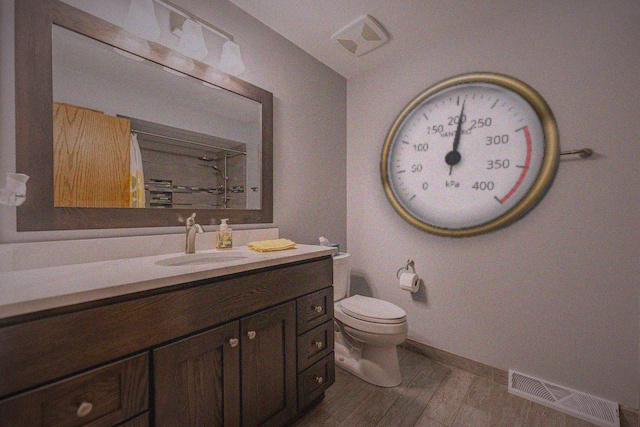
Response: 210kPa
